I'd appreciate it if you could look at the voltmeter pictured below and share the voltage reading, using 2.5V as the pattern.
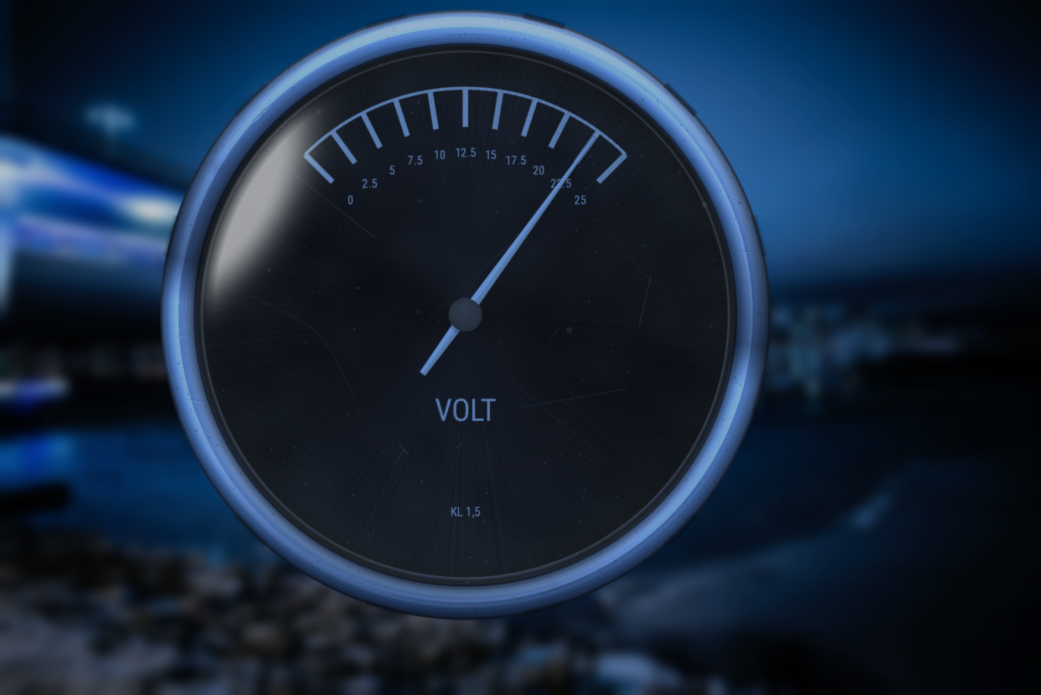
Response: 22.5V
